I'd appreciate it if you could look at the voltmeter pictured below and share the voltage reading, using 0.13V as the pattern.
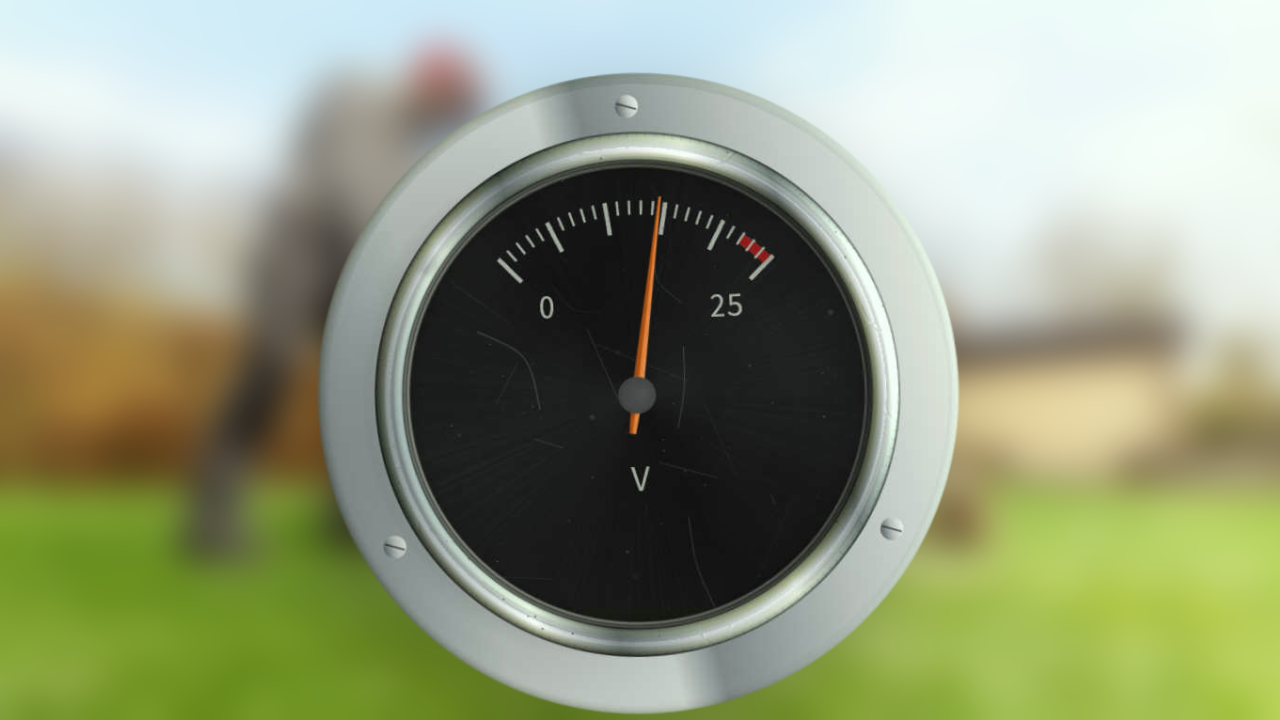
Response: 14.5V
